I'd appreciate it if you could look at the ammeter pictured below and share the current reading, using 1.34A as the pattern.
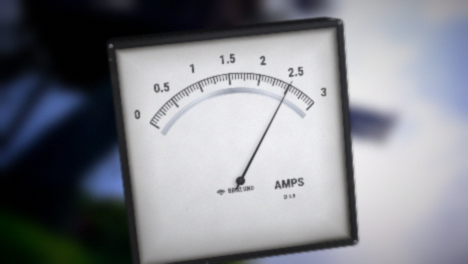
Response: 2.5A
